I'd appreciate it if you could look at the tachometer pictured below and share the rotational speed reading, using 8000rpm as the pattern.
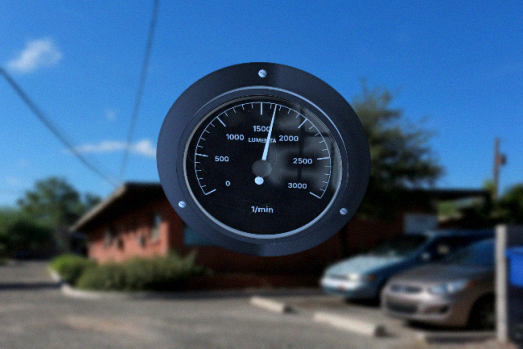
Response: 1650rpm
